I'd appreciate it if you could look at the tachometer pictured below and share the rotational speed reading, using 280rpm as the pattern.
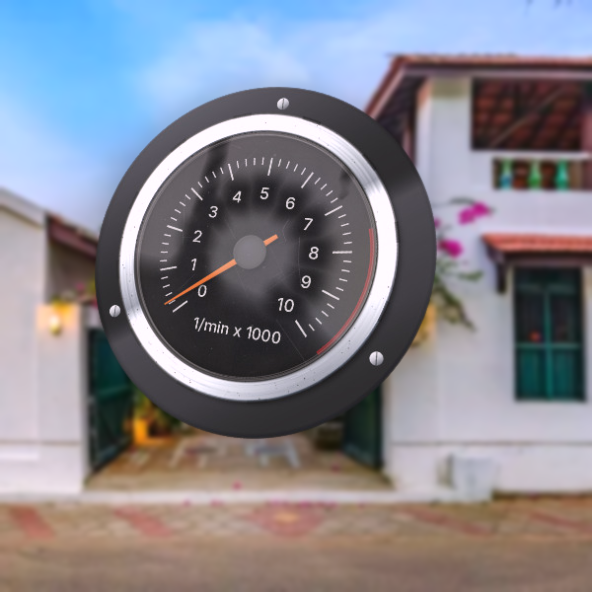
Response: 200rpm
